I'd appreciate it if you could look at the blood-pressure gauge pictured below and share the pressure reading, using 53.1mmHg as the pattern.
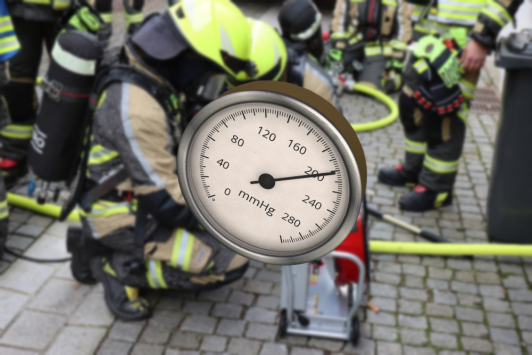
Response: 200mmHg
